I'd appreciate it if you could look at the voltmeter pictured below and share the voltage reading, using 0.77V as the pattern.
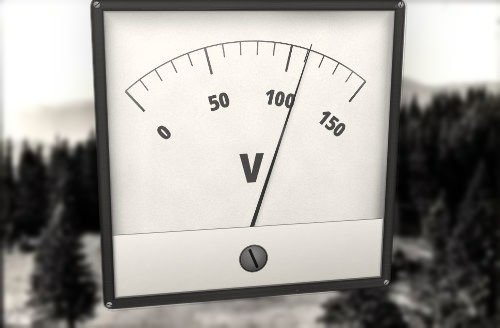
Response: 110V
